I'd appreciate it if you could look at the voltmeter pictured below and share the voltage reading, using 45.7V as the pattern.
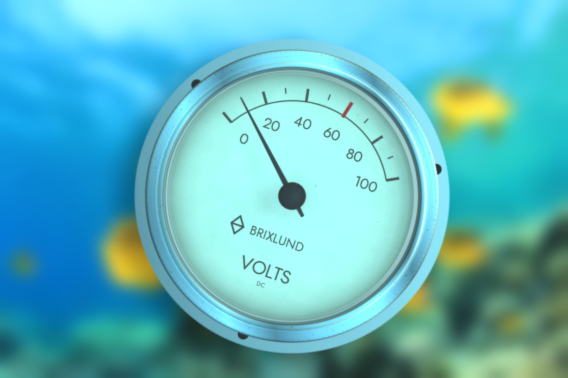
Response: 10V
